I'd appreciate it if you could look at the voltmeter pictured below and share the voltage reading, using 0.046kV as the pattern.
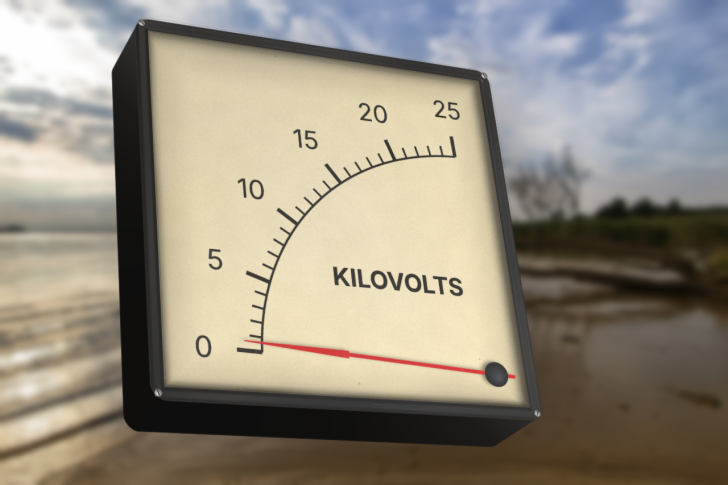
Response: 0.5kV
